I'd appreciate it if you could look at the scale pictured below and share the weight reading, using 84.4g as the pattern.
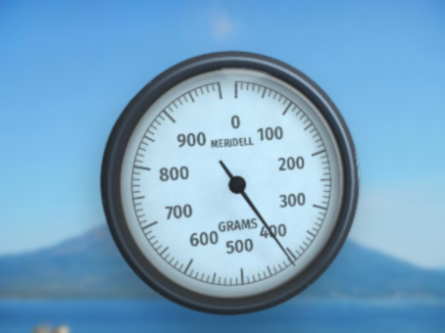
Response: 410g
